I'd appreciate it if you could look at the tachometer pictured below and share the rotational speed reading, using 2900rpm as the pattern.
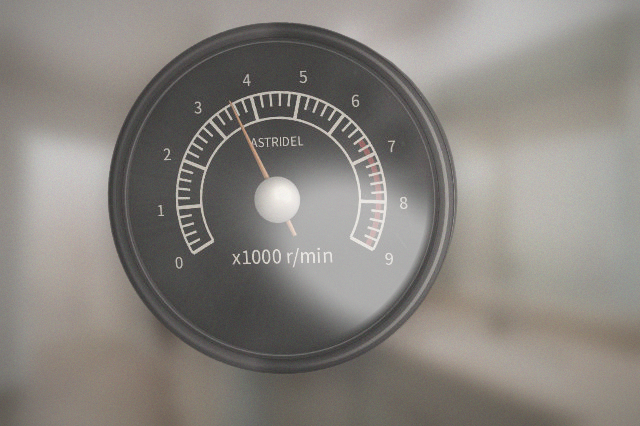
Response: 3600rpm
